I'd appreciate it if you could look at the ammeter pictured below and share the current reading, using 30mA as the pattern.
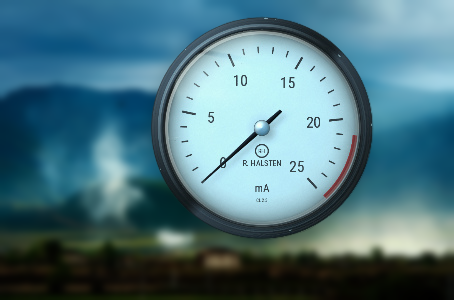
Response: 0mA
